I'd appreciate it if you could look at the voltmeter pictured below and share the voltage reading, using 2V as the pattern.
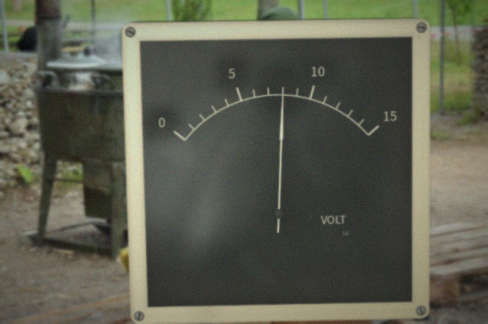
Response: 8V
